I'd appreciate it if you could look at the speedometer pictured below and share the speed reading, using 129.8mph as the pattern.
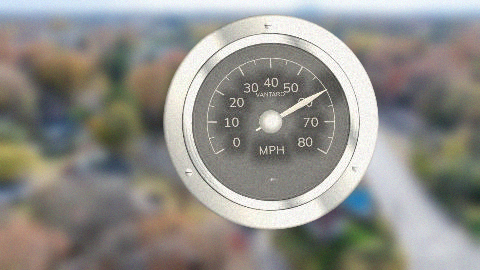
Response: 60mph
